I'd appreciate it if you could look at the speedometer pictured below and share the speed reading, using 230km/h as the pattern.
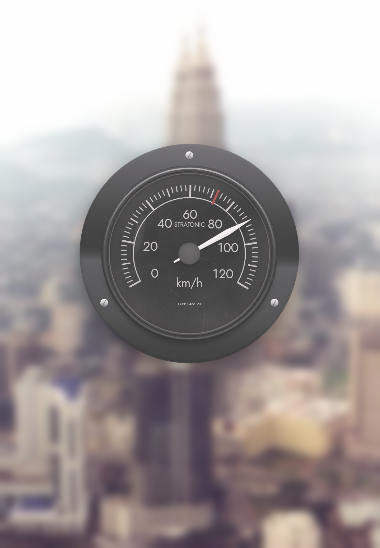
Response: 90km/h
